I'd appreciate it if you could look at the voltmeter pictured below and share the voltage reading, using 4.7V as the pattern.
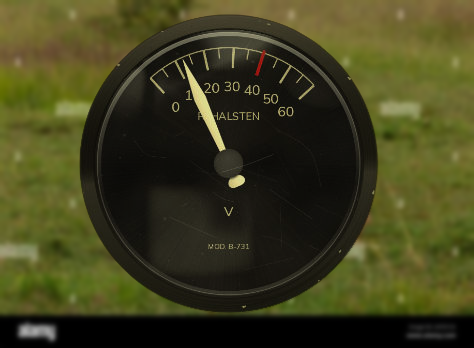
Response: 12.5V
